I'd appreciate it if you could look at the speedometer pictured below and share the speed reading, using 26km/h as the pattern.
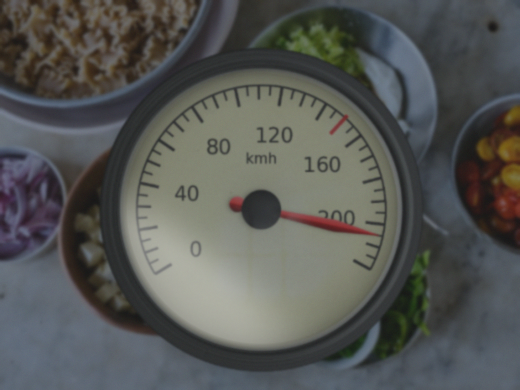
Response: 205km/h
